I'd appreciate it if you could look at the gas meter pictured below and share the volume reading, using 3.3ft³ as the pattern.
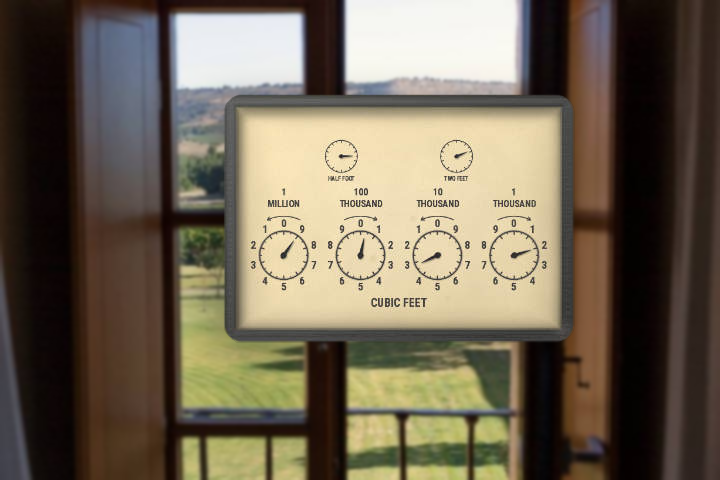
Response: 903200ft³
